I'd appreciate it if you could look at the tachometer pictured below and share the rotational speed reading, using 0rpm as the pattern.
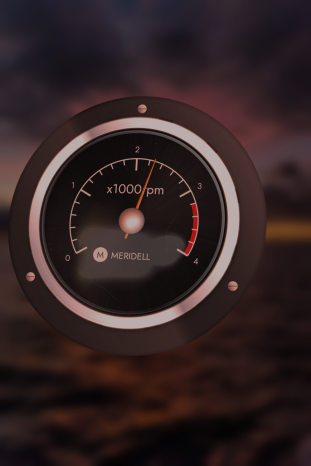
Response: 2300rpm
